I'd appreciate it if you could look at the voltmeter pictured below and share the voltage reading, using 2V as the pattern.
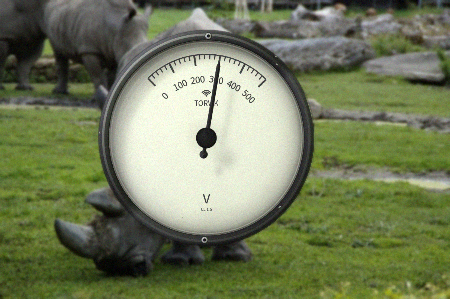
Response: 300V
